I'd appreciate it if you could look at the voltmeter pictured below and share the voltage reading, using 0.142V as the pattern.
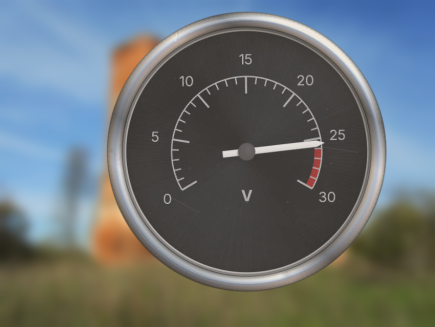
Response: 25.5V
